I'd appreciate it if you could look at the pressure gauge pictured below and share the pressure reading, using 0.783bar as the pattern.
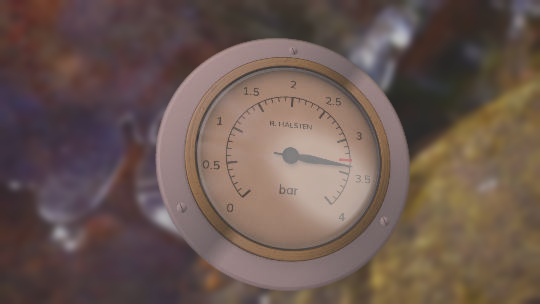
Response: 3.4bar
